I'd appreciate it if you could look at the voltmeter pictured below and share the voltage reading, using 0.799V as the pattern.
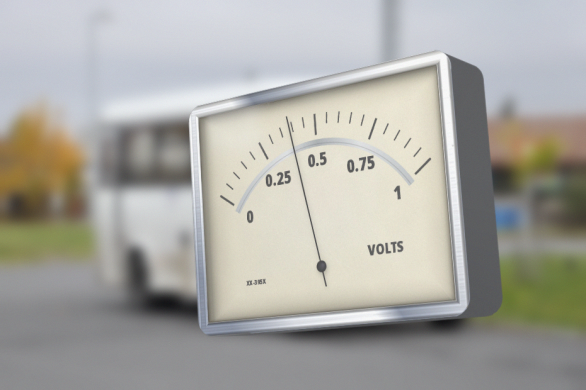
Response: 0.4V
